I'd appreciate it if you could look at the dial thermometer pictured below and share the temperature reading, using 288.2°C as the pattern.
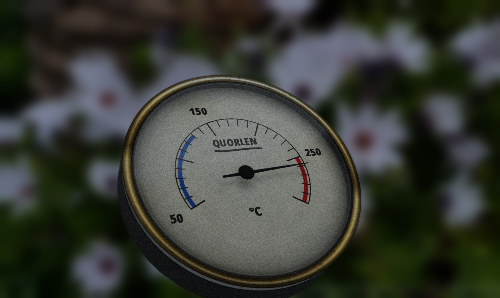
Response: 260°C
